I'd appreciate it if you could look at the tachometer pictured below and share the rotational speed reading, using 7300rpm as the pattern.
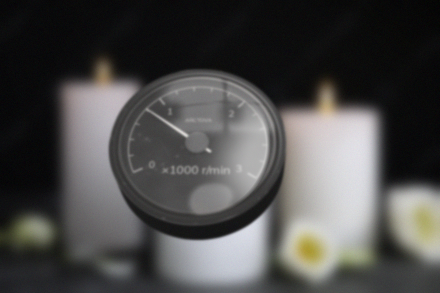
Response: 800rpm
